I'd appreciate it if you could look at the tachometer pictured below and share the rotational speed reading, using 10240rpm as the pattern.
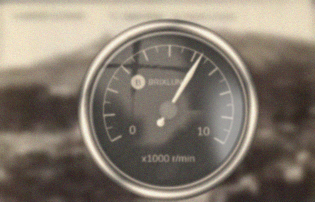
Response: 6250rpm
